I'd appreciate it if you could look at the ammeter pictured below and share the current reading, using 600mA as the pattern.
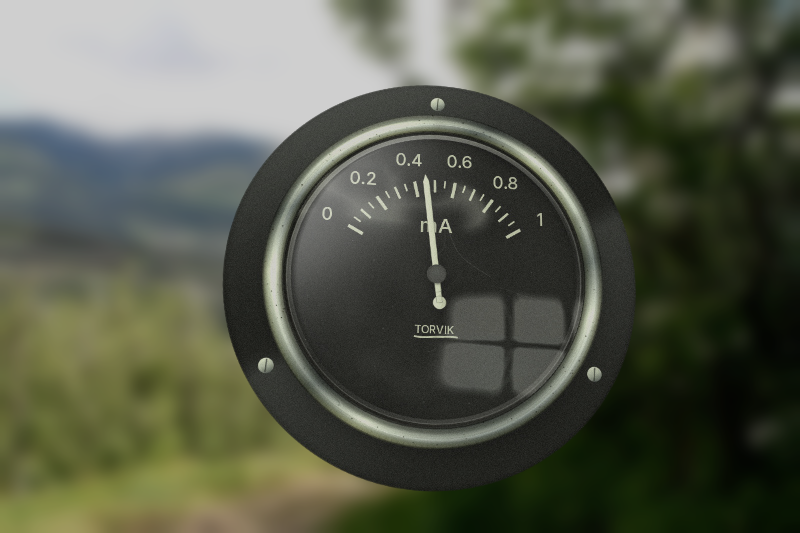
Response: 0.45mA
